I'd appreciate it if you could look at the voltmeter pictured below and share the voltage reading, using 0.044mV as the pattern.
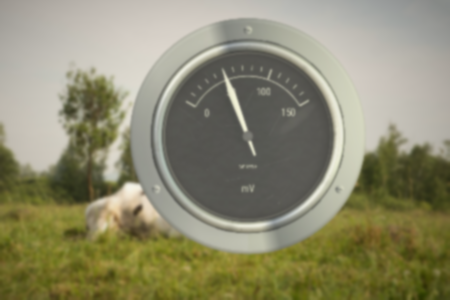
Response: 50mV
